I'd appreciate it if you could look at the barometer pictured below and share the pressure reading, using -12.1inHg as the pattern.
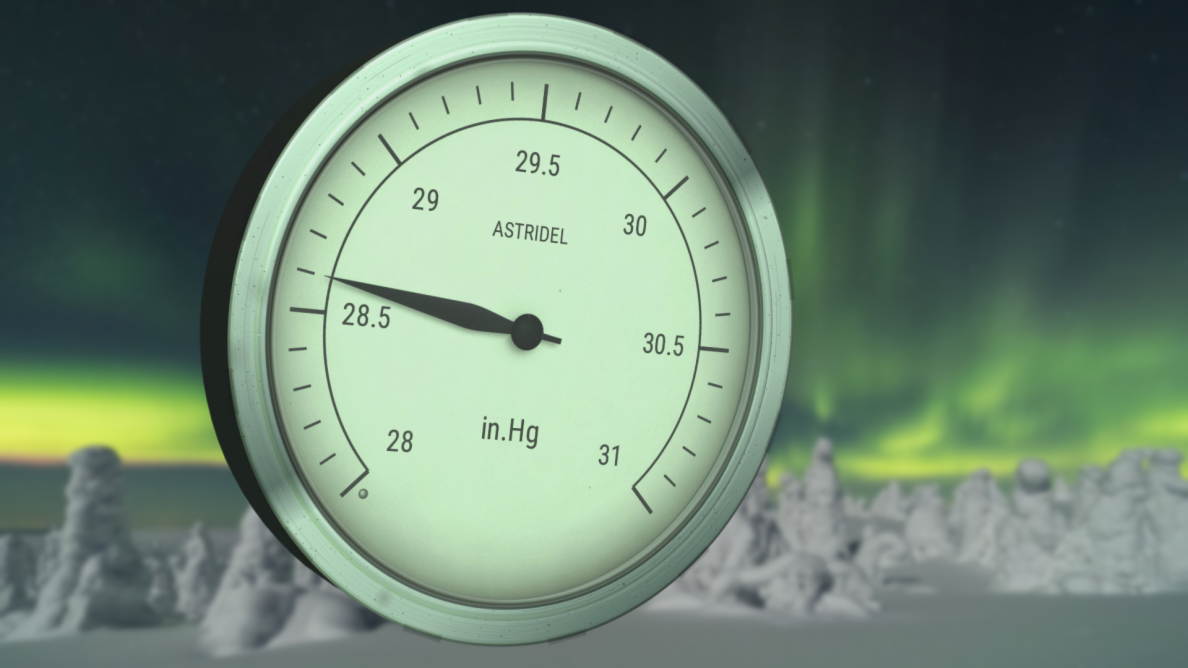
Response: 28.6inHg
